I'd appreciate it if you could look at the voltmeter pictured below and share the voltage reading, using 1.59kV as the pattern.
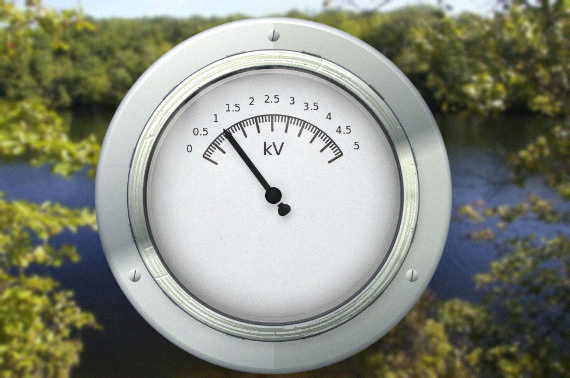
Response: 1kV
